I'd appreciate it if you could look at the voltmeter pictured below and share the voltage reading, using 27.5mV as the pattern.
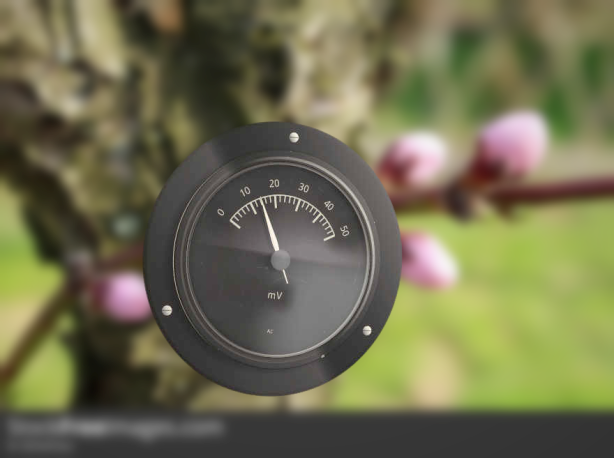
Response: 14mV
